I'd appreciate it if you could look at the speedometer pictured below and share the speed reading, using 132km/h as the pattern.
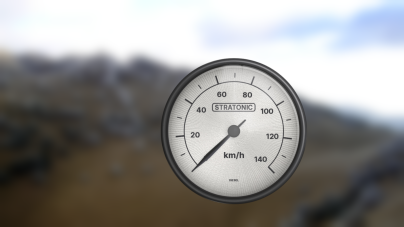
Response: 0km/h
